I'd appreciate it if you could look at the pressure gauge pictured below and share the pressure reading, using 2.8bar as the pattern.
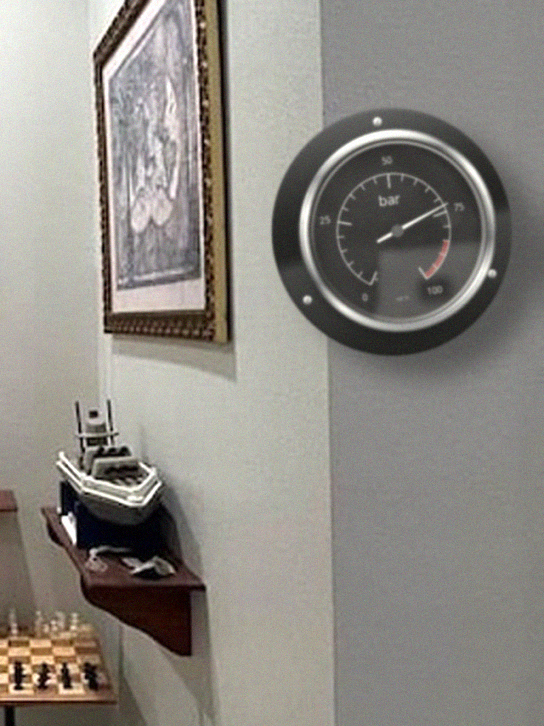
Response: 72.5bar
